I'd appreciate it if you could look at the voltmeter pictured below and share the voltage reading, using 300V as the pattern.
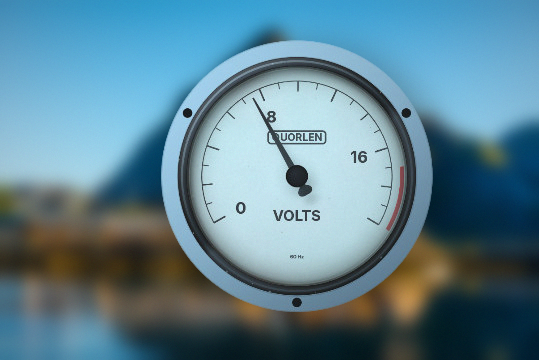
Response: 7.5V
